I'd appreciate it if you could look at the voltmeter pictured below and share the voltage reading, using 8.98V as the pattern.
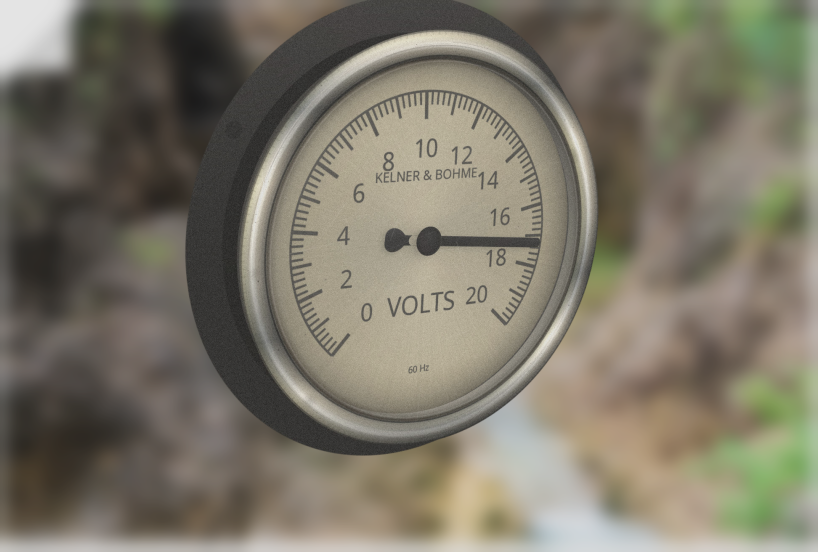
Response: 17.2V
